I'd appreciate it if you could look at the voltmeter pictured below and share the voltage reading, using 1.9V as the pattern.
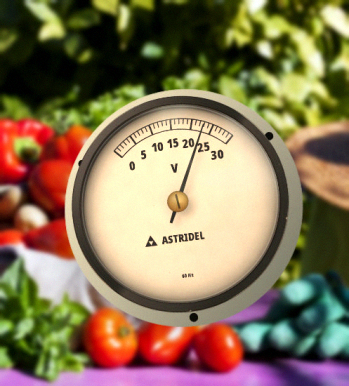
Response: 23V
